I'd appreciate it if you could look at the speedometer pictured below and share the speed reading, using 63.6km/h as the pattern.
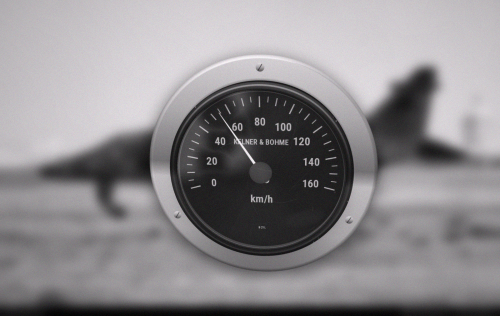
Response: 55km/h
